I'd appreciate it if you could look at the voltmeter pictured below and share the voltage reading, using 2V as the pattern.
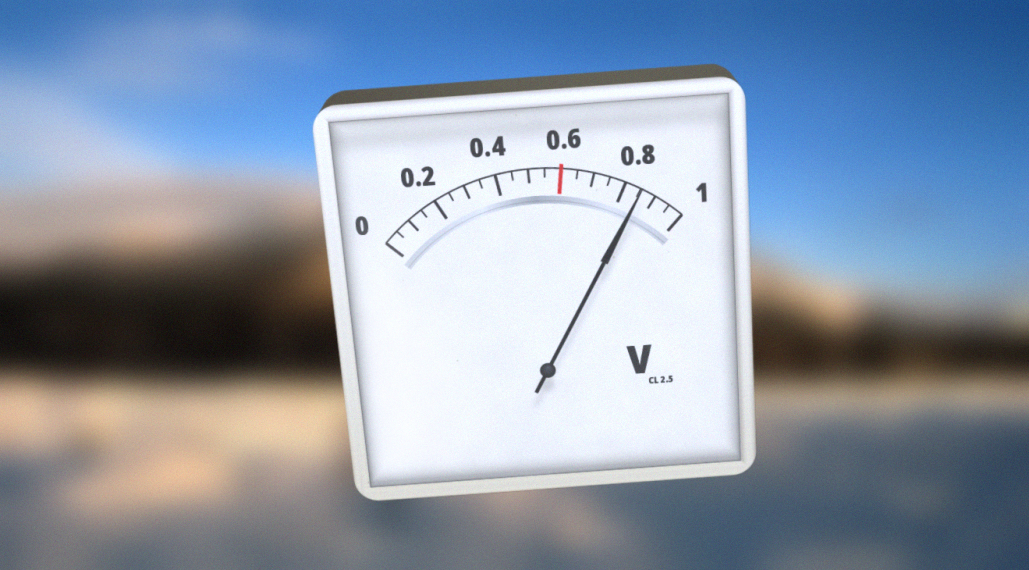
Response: 0.85V
